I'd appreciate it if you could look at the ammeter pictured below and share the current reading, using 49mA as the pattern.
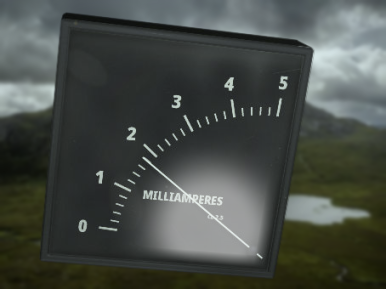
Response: 1.8mA
